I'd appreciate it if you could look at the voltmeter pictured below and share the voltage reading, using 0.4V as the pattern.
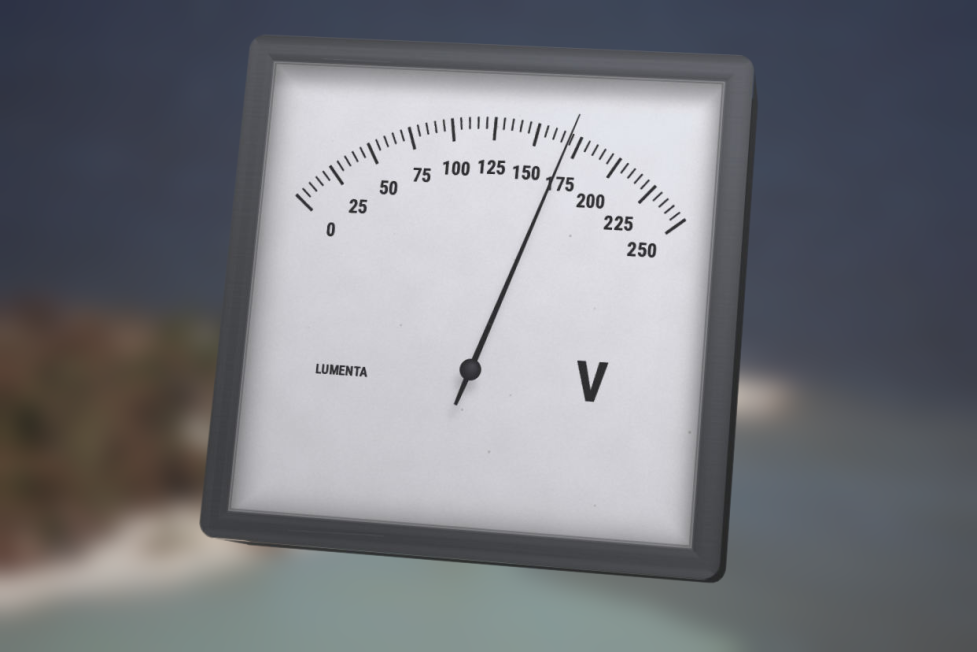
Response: 170V
